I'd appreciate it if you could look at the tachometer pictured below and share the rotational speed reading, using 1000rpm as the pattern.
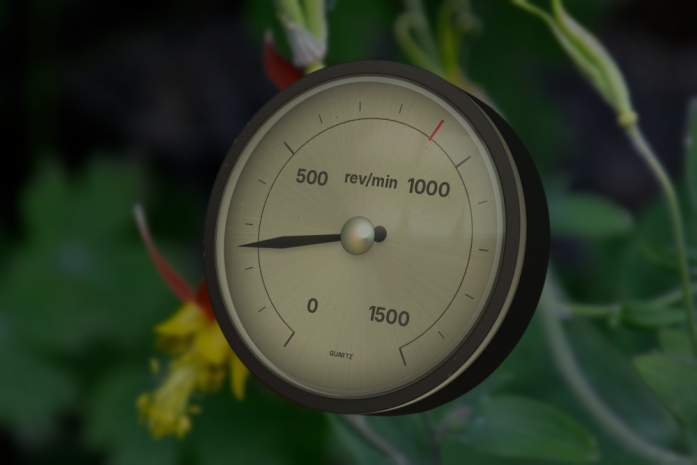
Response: 250rpm
